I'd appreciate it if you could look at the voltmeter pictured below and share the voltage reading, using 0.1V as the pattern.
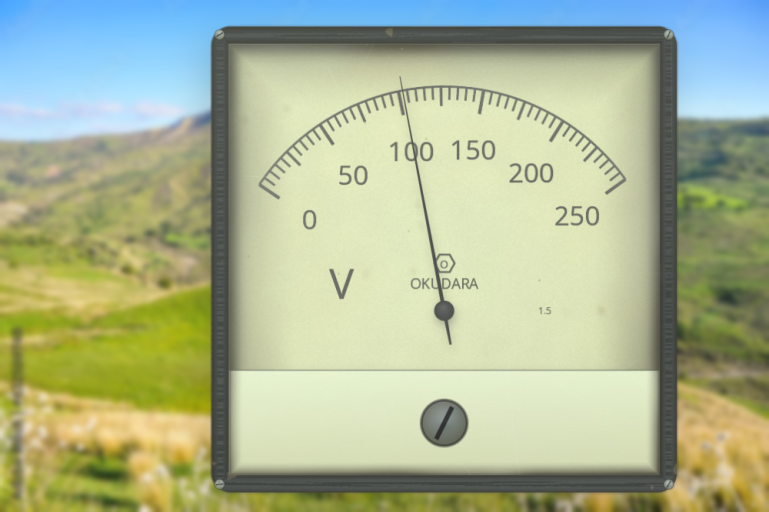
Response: 102.5V
